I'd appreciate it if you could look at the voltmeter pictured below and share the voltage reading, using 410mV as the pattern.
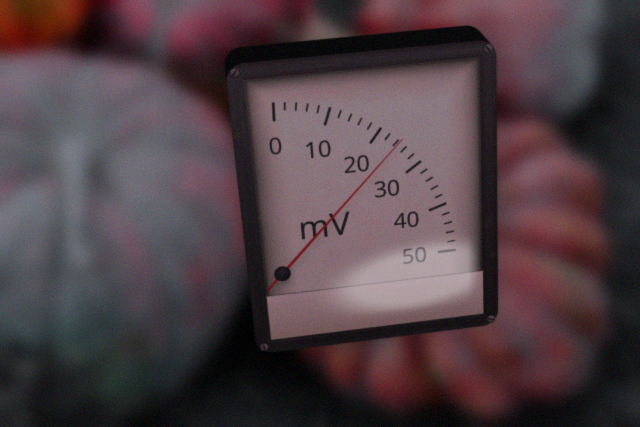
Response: 24mV
